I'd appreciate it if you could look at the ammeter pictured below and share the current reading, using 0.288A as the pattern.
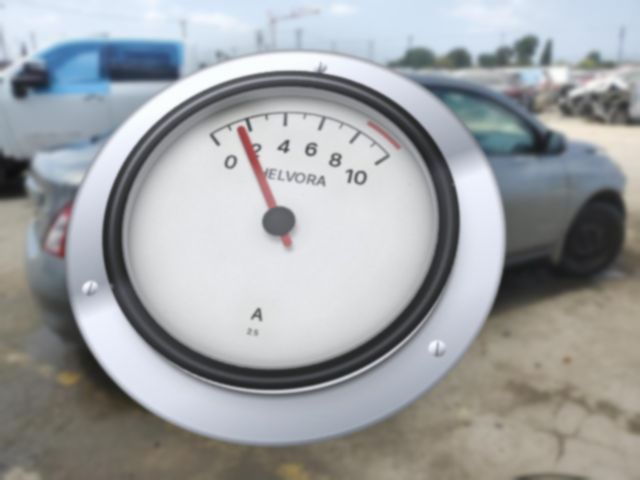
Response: 1.5A
